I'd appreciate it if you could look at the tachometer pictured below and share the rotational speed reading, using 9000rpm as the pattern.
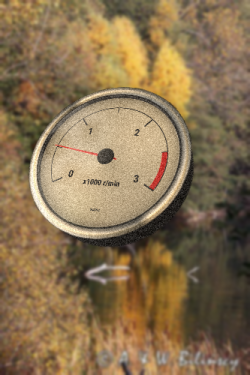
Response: 500rpm
